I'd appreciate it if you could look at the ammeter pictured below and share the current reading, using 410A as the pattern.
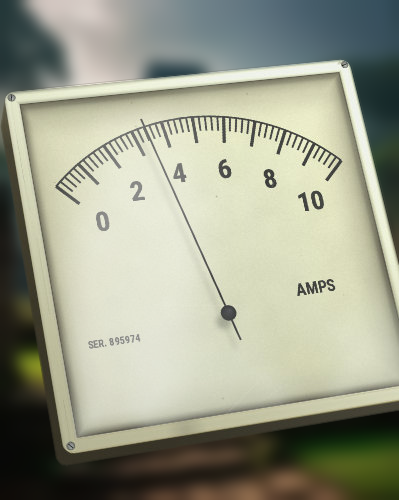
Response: 3.4A
